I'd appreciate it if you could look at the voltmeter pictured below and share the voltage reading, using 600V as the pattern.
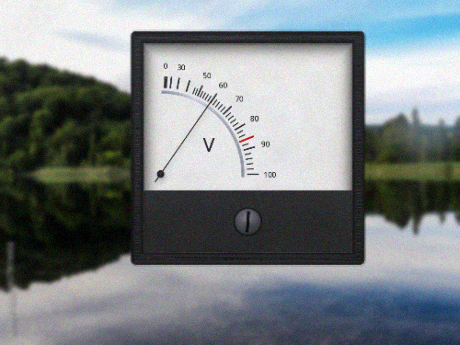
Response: 60V
